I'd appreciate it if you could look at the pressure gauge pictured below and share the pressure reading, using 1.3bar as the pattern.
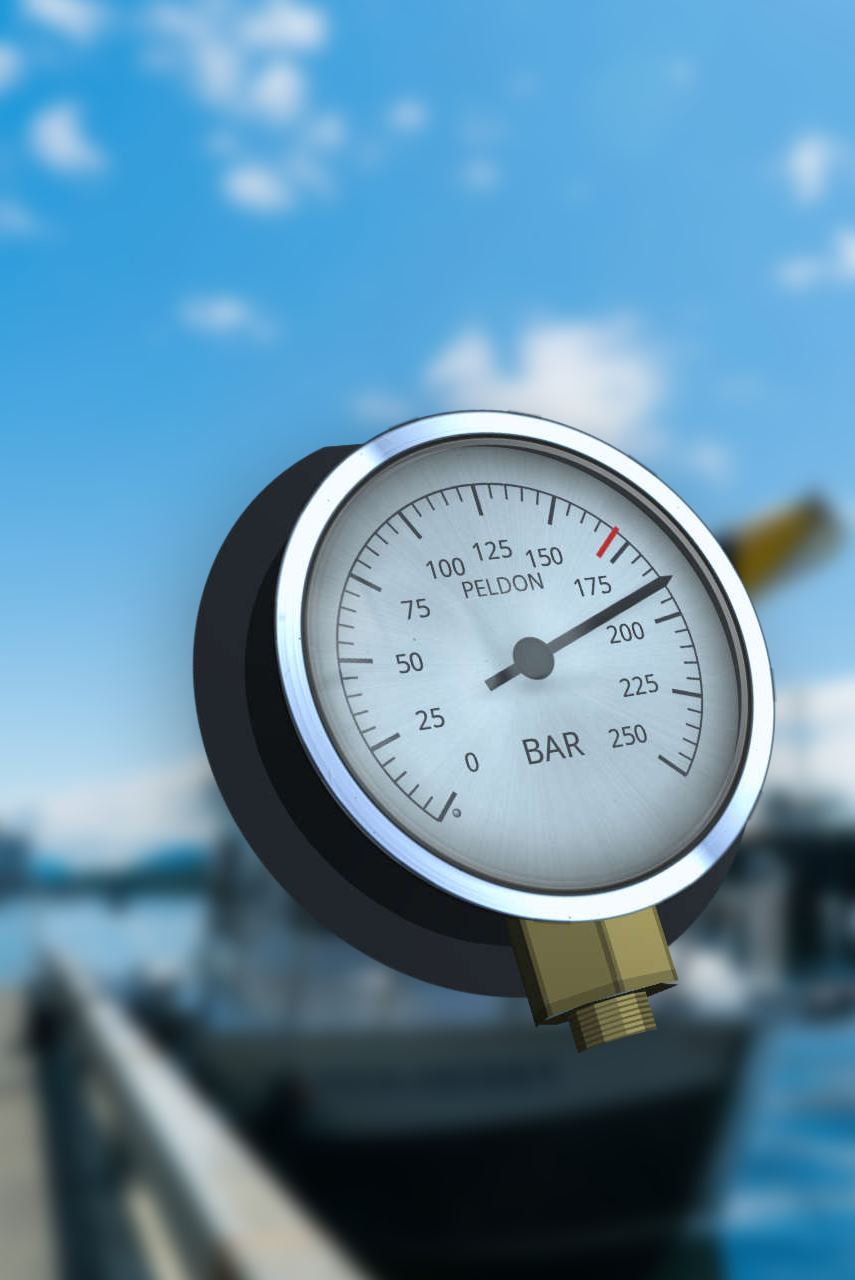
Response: 190bar
